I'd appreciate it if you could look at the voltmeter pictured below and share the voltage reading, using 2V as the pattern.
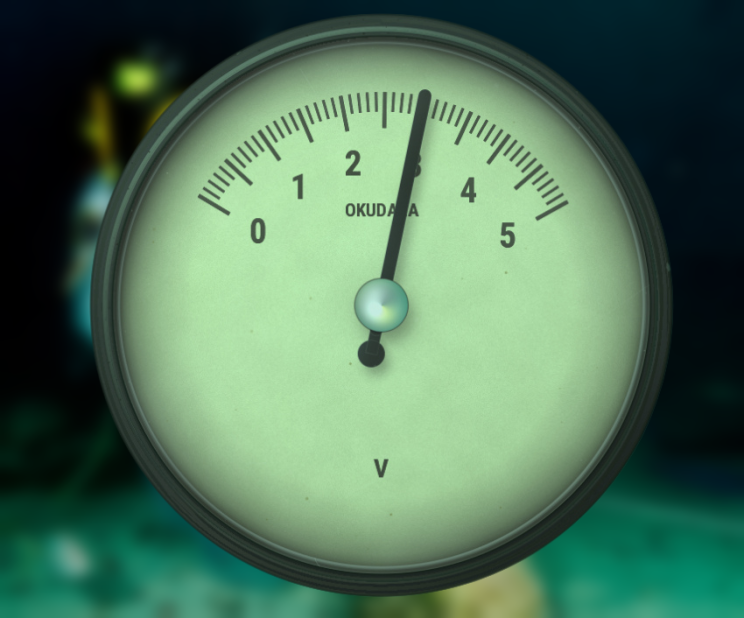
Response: 2.95V
